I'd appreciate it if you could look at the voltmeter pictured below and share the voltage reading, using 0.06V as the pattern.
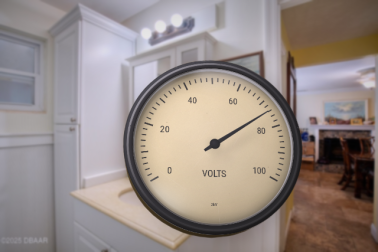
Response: 74V
